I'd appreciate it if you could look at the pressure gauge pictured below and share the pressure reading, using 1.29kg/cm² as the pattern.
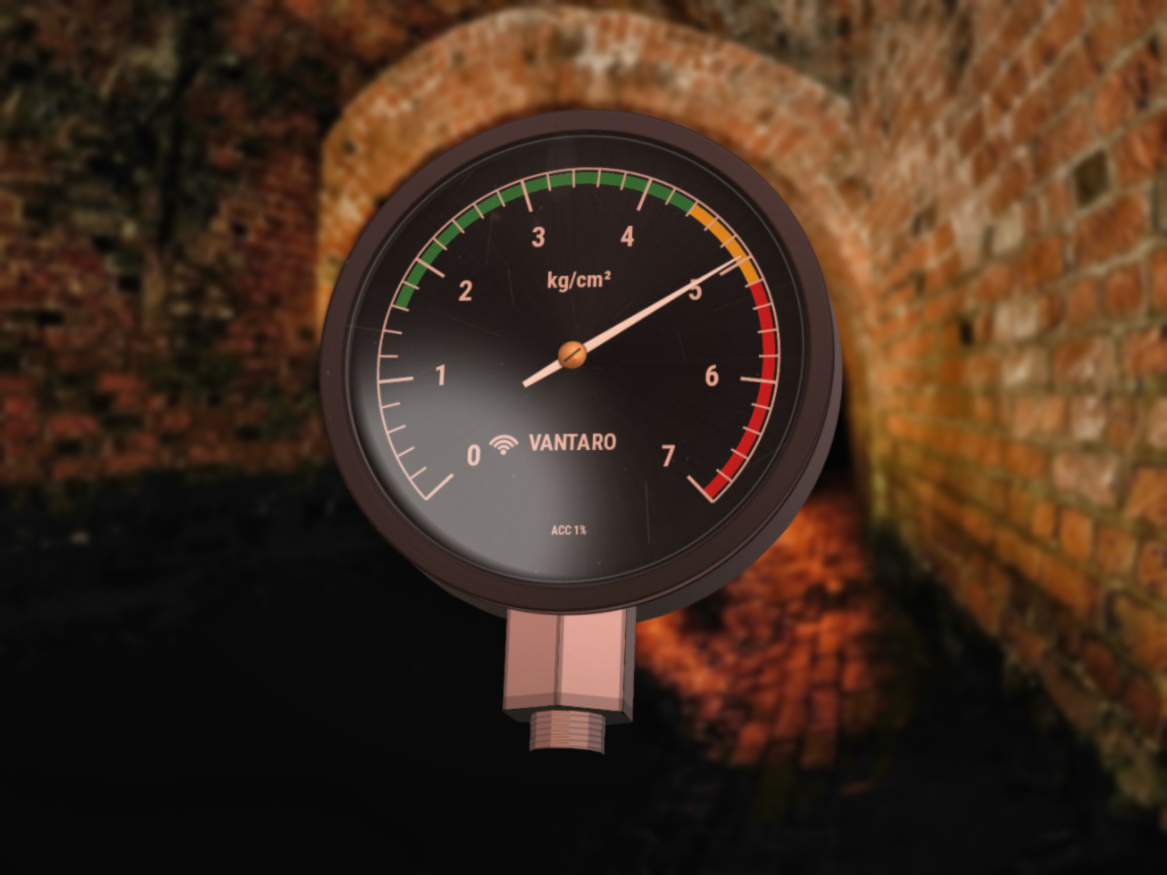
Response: 5kg/cm²
